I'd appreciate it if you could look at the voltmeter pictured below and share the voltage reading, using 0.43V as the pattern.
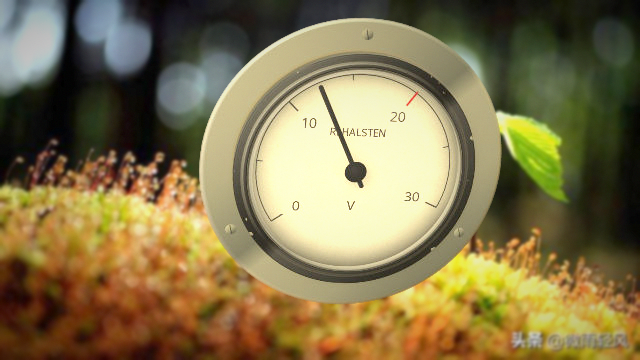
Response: 12.5V
